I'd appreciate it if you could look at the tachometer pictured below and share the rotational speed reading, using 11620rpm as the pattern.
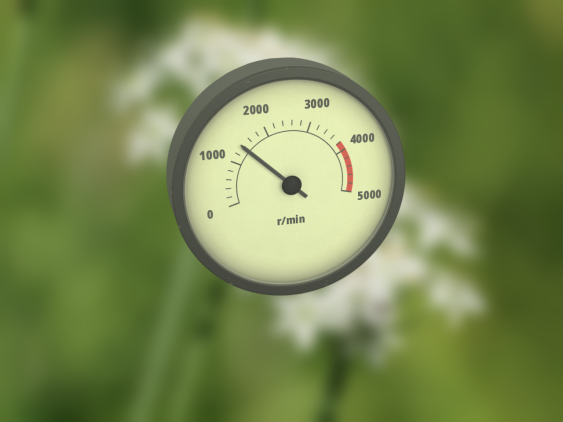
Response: 1400rpm
